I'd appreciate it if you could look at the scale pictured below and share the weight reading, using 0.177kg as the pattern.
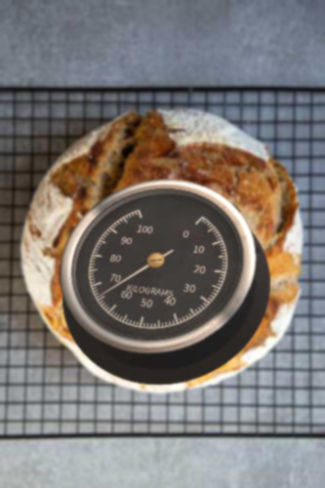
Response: 65kg
